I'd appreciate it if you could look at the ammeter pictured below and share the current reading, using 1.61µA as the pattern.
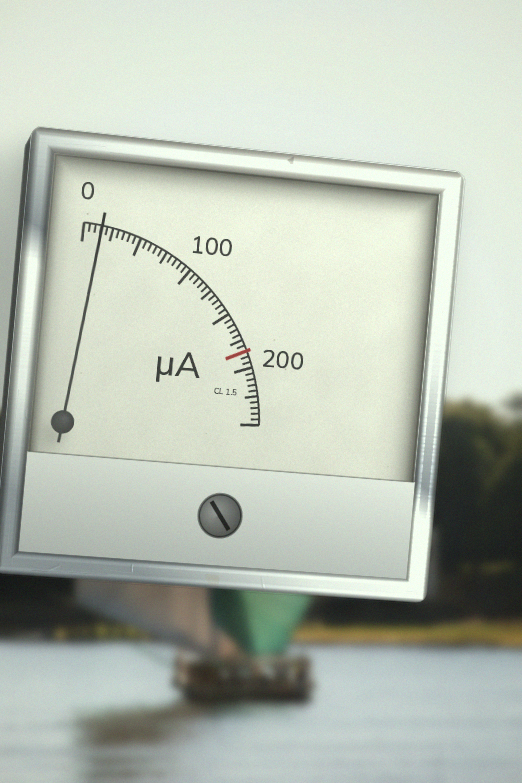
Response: 15µA
